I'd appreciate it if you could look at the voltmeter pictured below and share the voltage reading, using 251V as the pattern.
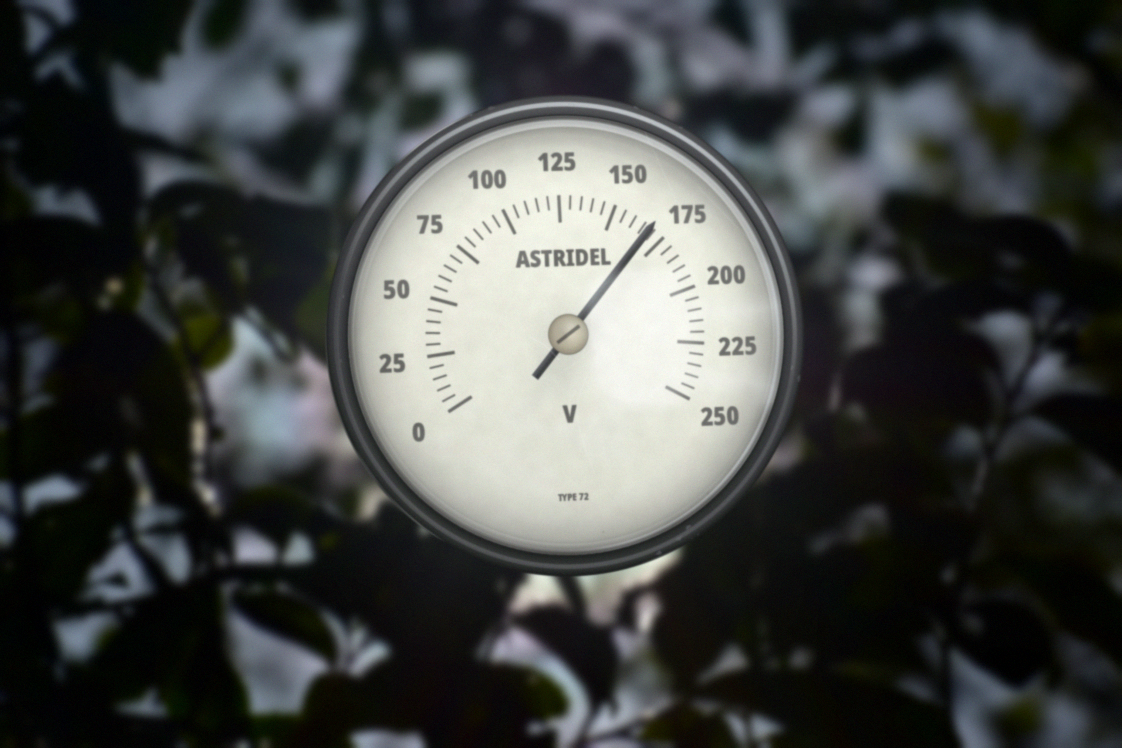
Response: 167.5V
